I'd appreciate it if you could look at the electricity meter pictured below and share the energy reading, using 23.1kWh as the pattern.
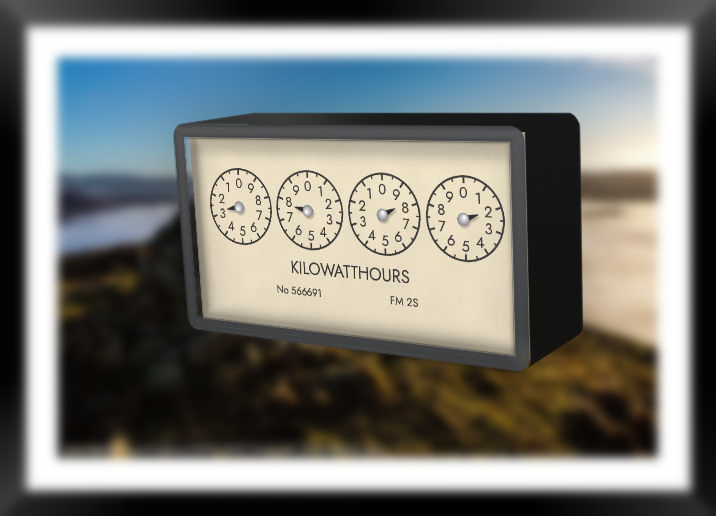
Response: 2782kWh
